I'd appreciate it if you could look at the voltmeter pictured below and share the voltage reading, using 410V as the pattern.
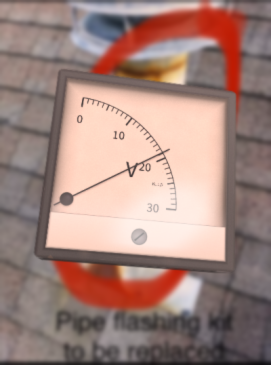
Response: 19V
